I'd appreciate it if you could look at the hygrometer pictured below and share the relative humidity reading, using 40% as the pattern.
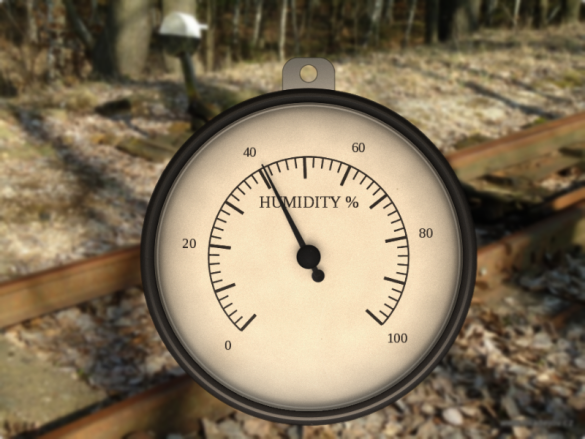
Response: 41%
